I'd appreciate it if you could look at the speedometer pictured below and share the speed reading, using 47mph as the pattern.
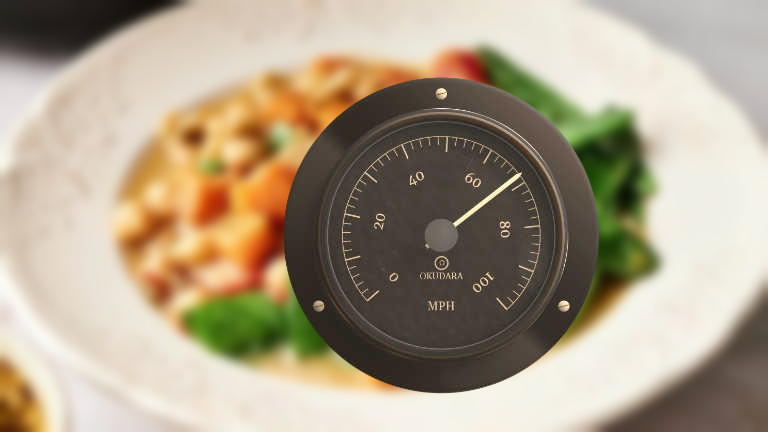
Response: 68mph
